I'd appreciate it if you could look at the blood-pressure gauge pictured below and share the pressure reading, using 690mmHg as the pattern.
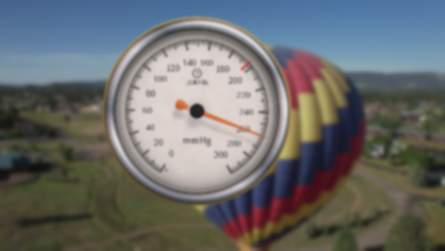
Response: 260mmHg
